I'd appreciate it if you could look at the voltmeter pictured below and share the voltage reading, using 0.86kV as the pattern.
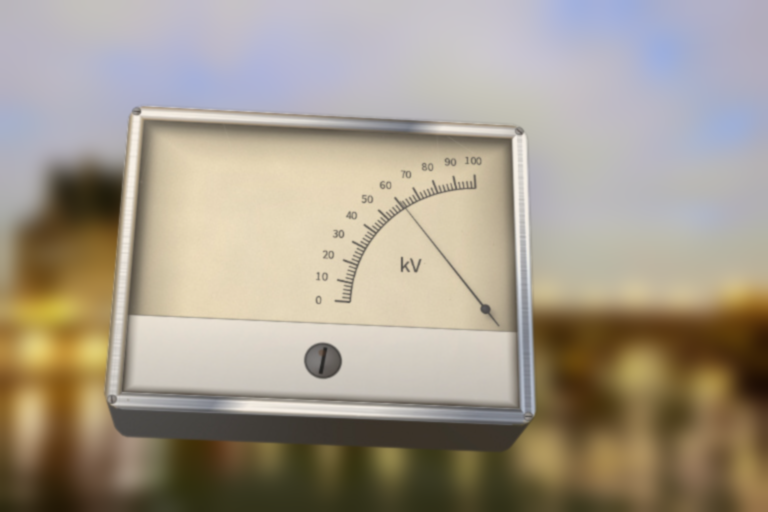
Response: 60kV
